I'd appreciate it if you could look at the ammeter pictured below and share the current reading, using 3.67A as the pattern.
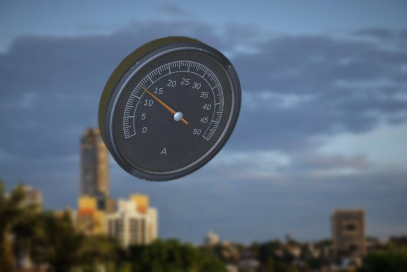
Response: 12.5A
